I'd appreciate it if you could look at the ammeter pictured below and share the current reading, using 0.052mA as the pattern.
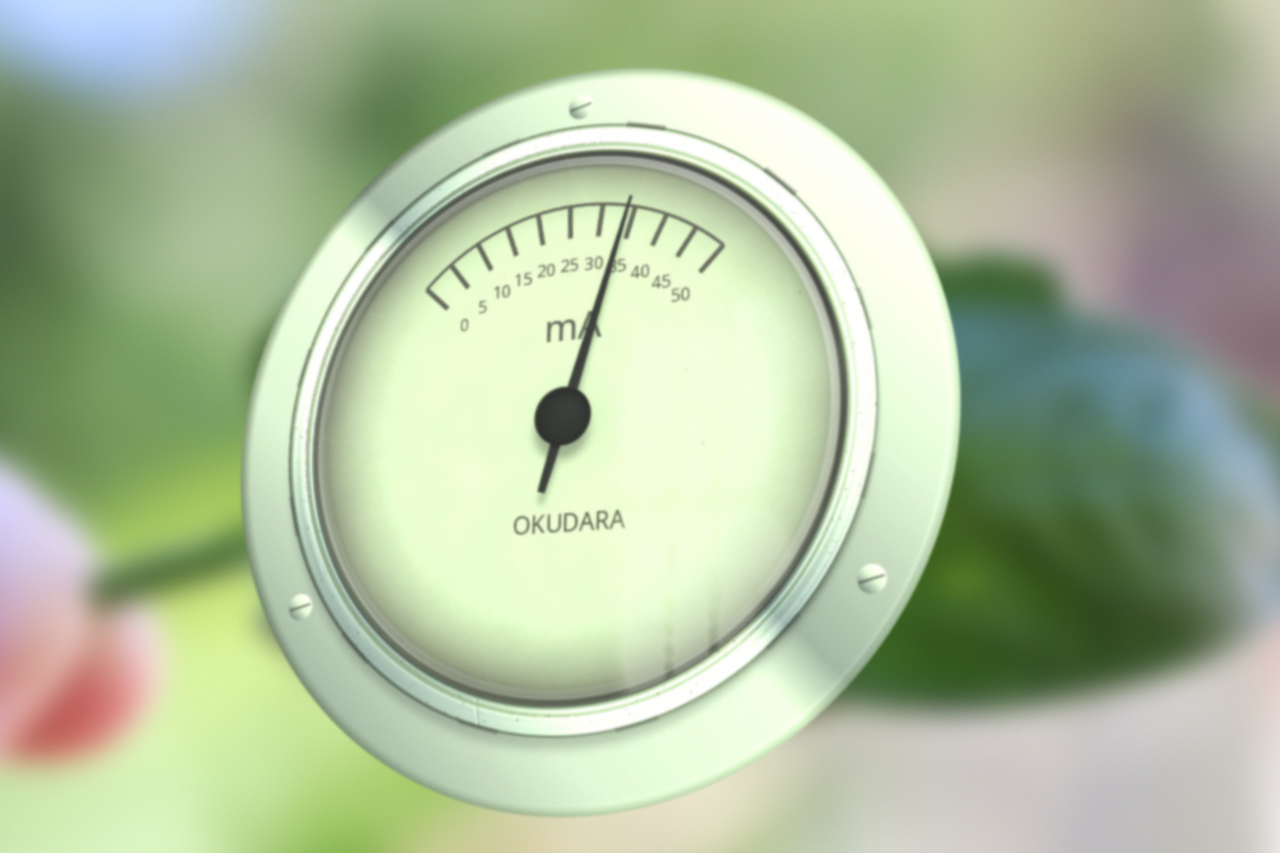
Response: 35mA
